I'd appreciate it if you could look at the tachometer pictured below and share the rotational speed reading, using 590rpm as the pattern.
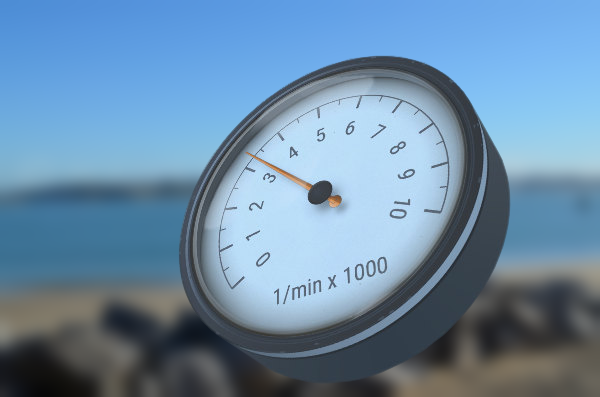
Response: 3250rpm
